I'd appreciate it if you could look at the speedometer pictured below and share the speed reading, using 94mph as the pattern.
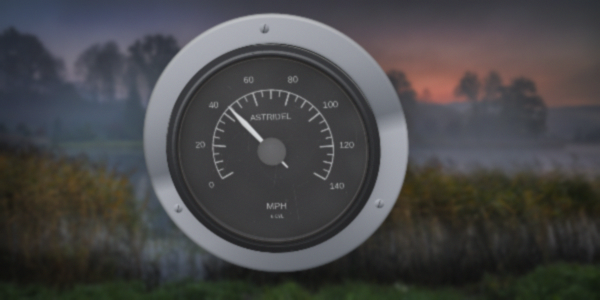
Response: 45mph
